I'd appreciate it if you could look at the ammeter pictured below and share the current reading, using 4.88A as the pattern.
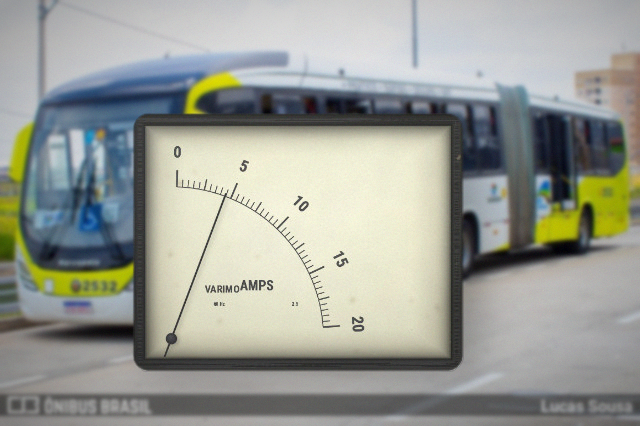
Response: 4.5A
